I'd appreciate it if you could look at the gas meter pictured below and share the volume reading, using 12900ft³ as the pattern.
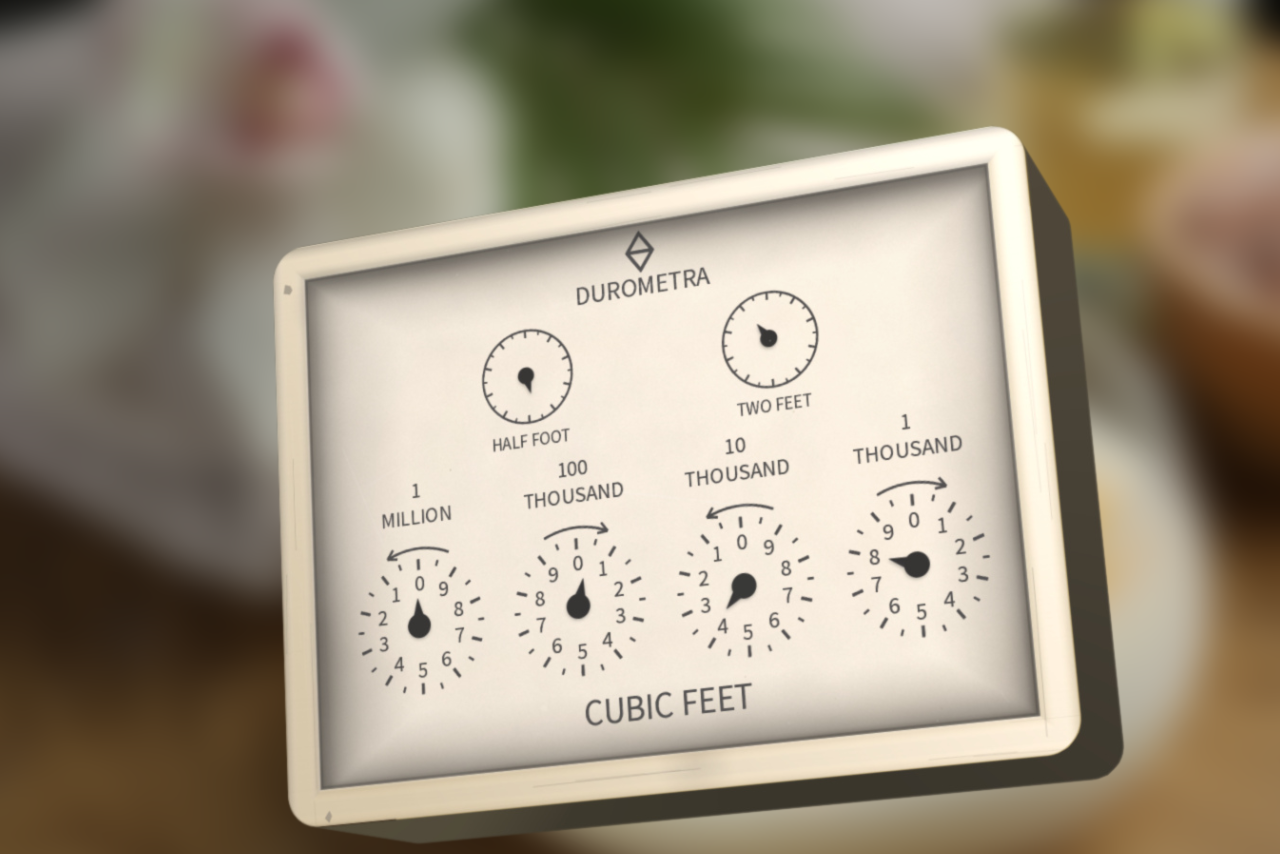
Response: 3800ft³
